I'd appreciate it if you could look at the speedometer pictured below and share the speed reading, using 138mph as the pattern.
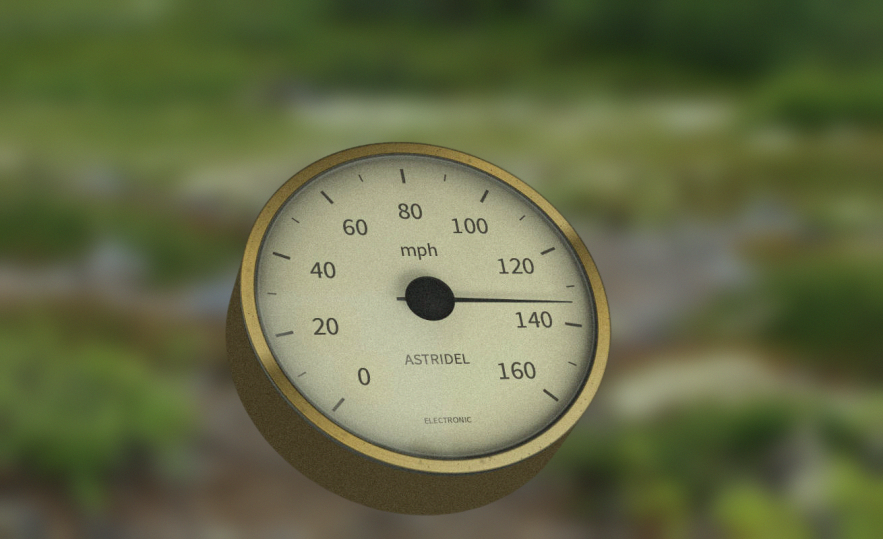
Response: 135mph
